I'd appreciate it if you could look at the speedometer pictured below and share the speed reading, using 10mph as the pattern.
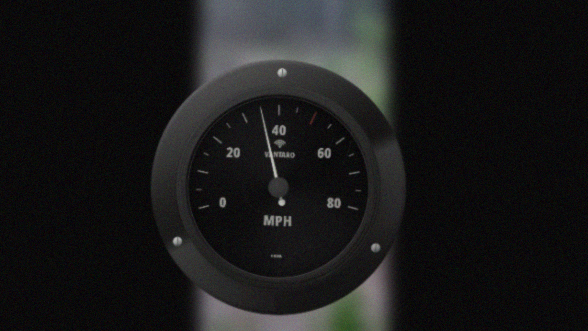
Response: 35mph
